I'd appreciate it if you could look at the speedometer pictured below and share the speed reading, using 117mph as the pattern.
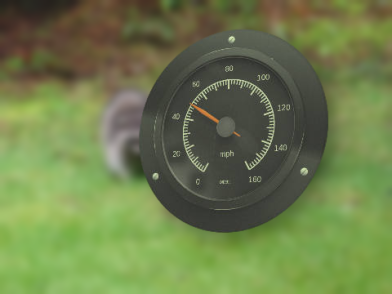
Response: 50mph
